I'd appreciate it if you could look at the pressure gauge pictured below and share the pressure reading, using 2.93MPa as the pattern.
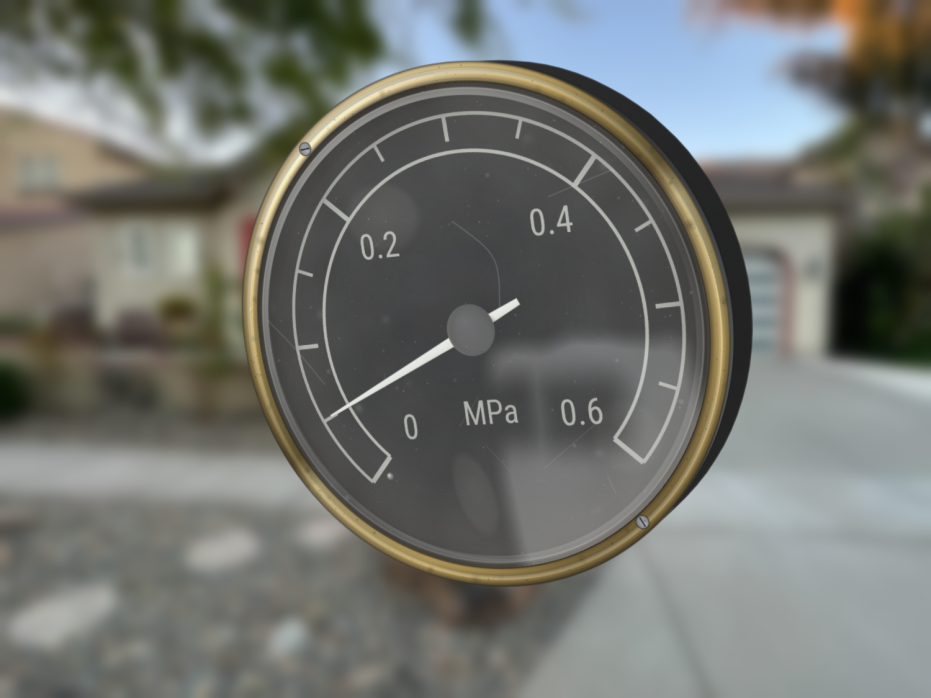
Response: 0.05MPa
